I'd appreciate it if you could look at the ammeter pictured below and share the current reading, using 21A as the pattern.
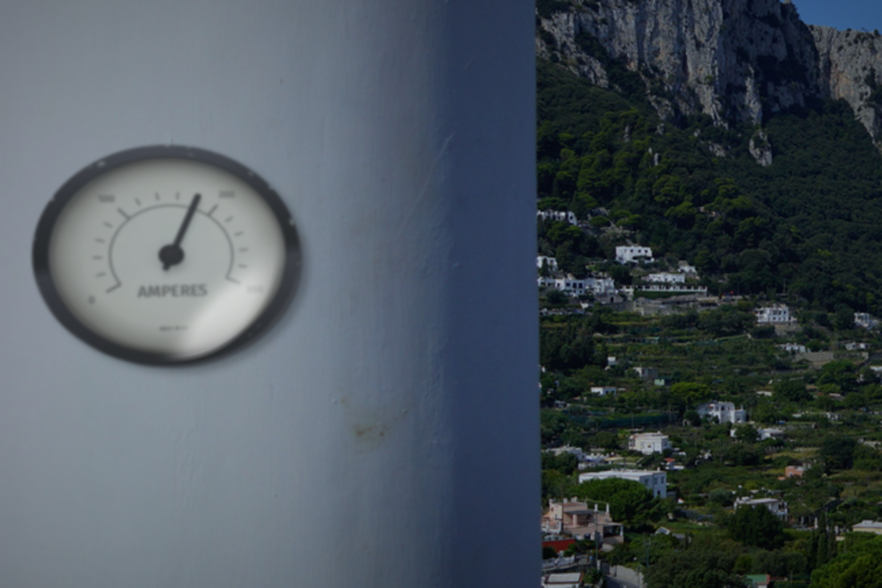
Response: 180A
